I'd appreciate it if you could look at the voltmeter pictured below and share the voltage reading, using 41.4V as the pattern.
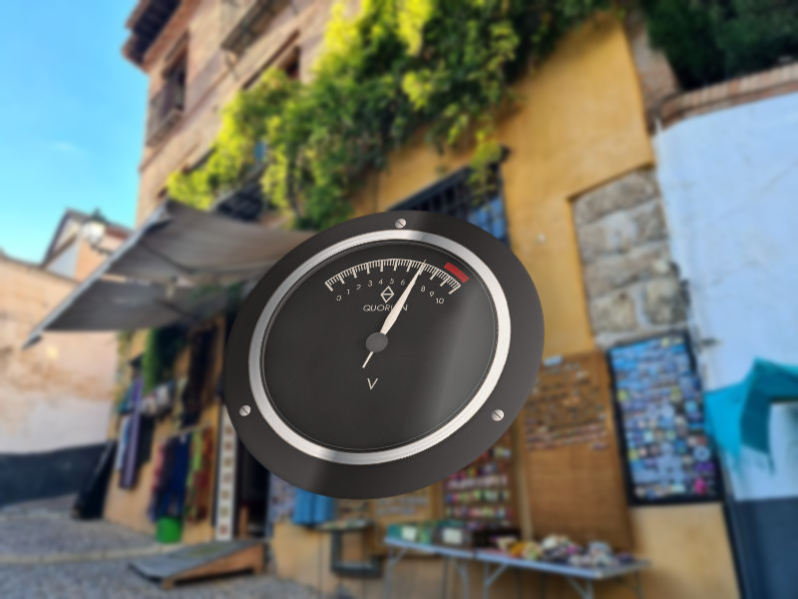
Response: 7V
